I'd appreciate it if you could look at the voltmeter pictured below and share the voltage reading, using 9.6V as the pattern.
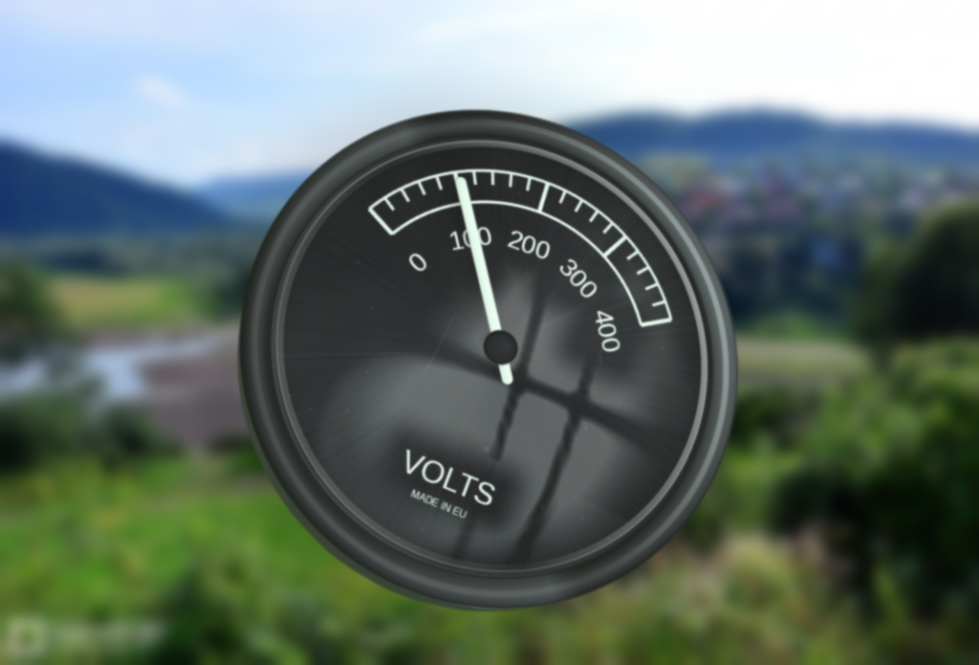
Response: 100V
